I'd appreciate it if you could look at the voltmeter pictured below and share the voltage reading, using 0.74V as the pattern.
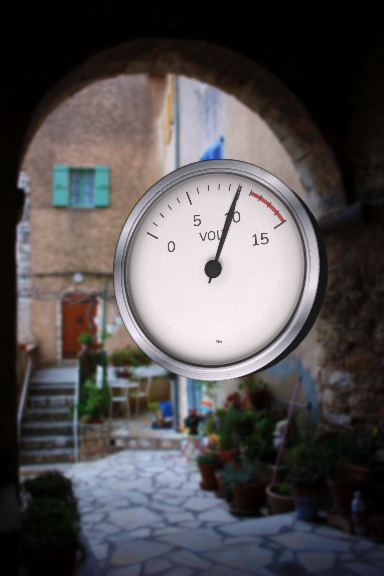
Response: 10V
